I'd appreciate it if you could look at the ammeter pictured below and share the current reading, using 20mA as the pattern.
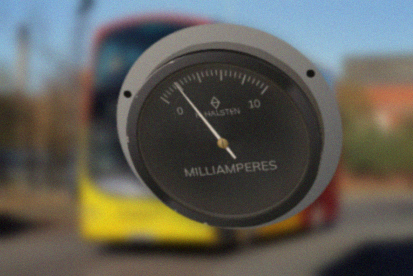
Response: 2mA
